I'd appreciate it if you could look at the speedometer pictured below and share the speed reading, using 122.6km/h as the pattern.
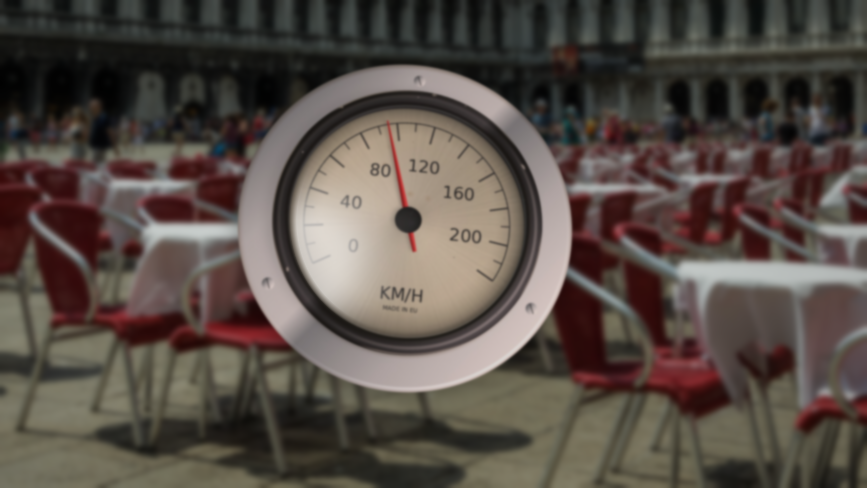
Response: 95km/h
